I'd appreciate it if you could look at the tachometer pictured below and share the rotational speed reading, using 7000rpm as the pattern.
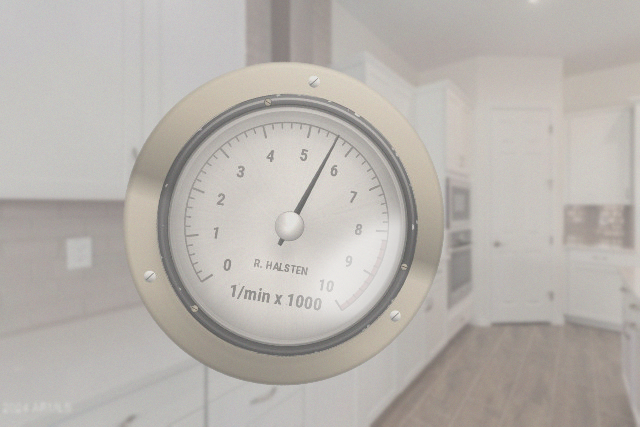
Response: 5600rpm
